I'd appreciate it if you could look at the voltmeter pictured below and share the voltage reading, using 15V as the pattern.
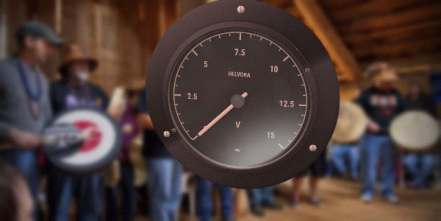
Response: 0V
